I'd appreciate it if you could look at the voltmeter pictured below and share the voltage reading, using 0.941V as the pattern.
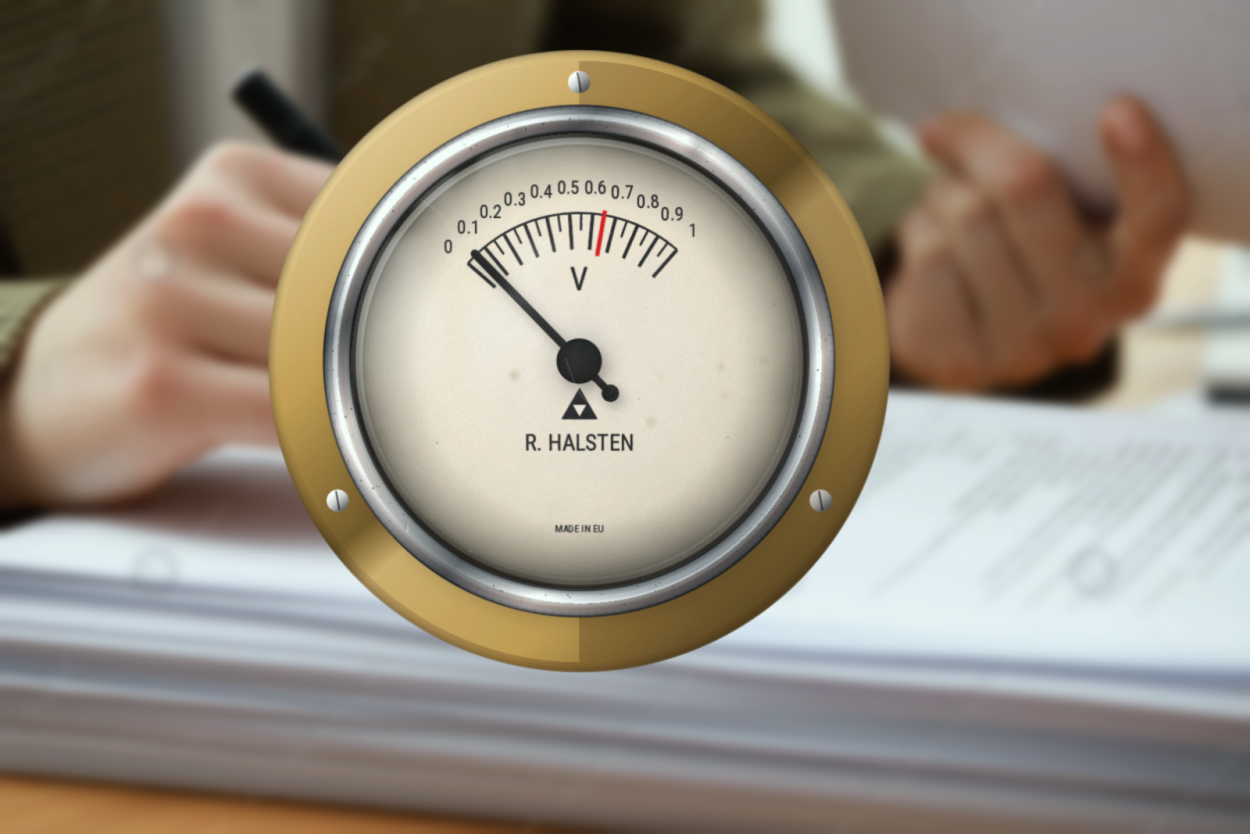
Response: 0.05V
